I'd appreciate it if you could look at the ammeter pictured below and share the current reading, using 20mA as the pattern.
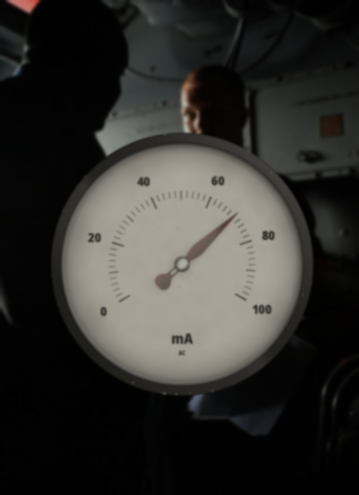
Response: 70mA
